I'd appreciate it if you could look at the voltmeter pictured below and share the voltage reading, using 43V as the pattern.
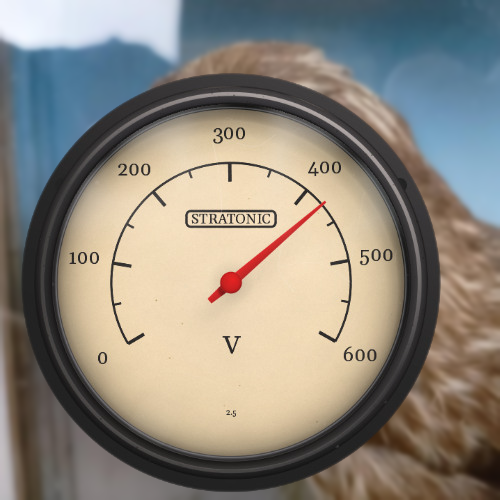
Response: 425V
